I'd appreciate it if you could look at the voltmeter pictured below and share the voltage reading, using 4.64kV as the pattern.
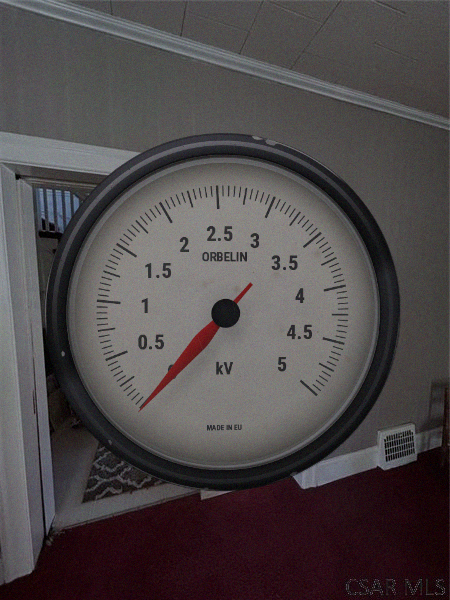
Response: 0kV
